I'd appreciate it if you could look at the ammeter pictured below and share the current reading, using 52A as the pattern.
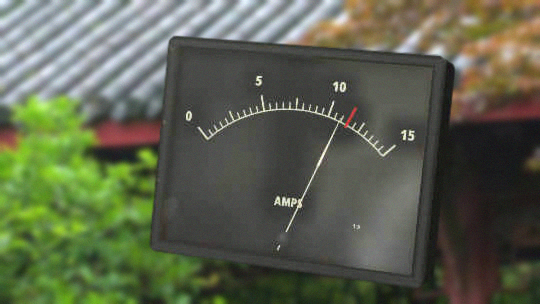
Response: 11A
